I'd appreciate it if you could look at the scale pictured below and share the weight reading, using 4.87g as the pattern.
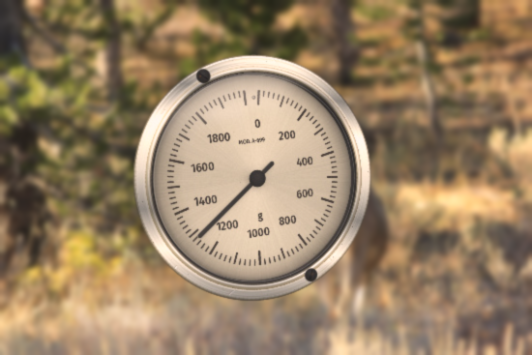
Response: 1280g
